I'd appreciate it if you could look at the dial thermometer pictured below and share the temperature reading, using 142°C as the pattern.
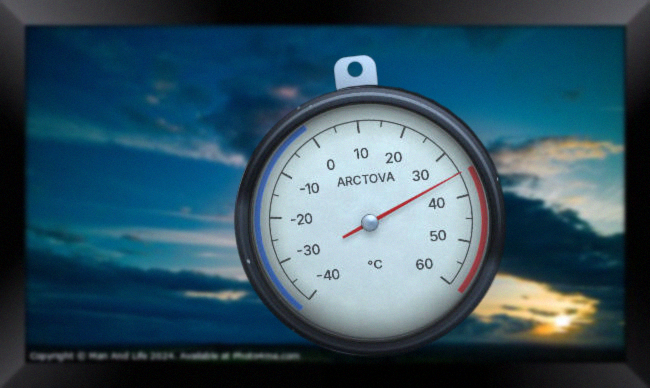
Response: 35°C
